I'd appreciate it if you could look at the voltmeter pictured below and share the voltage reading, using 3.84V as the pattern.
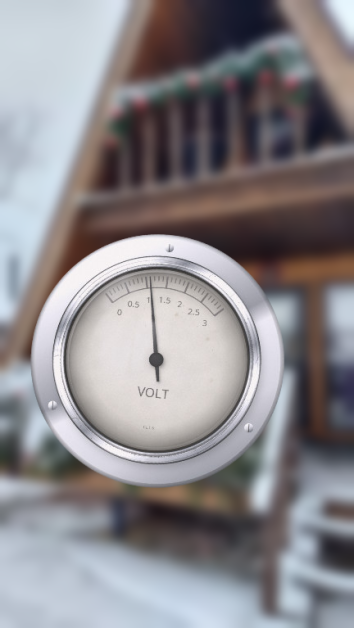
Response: 1.1V
